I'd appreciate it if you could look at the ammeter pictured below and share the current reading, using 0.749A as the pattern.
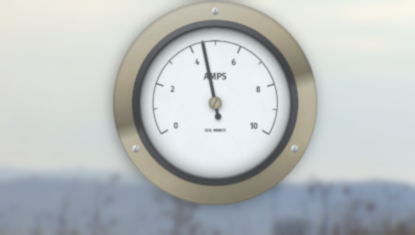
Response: 4.5A
